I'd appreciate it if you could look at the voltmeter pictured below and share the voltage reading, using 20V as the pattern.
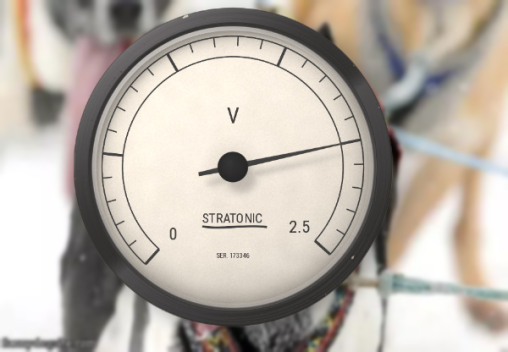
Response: 2V
